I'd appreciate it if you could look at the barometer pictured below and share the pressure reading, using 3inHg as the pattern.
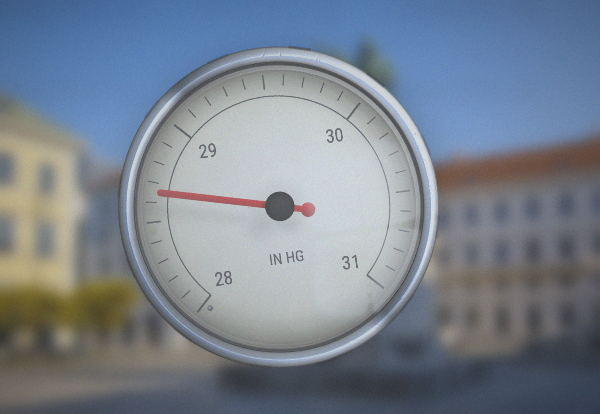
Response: 28.65inHg
